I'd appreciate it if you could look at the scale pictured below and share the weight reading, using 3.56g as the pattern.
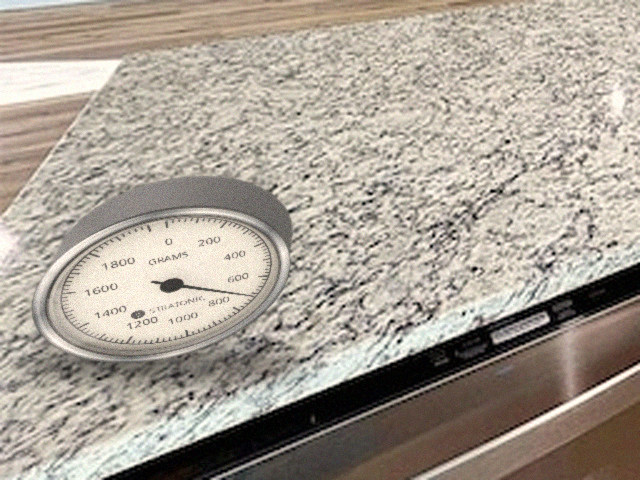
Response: 700g
